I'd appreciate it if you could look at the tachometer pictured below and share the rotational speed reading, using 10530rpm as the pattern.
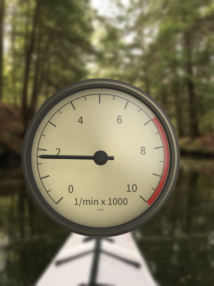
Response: 1750rpm
